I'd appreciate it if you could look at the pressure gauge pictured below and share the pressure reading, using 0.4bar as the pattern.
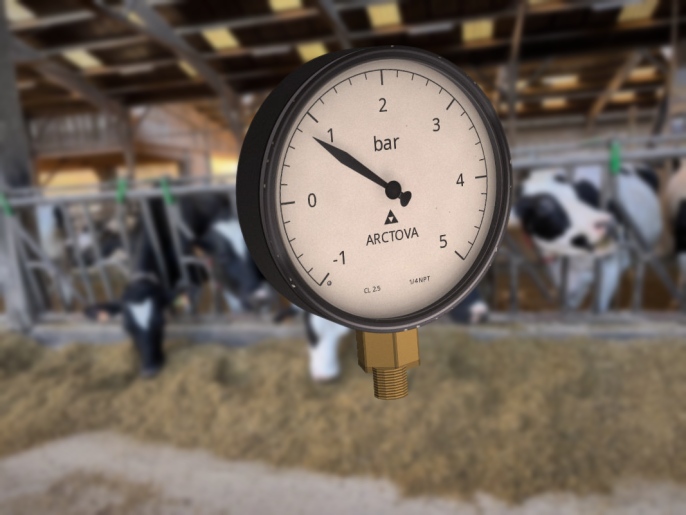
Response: 0.8bar
